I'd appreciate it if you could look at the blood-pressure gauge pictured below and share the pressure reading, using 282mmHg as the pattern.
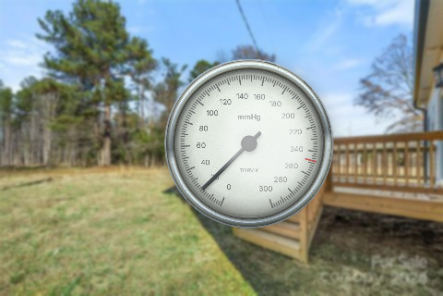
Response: 20mmHg
